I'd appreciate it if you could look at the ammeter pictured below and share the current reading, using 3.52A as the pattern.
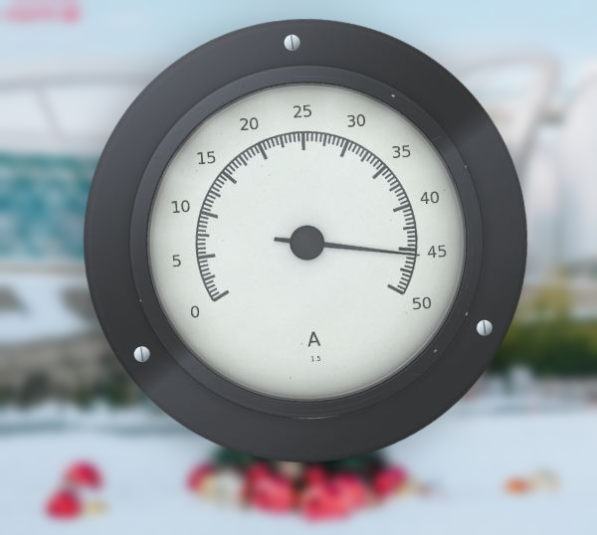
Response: 45.5A
